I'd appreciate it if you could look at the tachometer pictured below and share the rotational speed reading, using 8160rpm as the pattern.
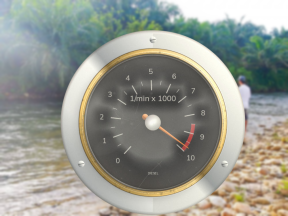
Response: 9750rpm
